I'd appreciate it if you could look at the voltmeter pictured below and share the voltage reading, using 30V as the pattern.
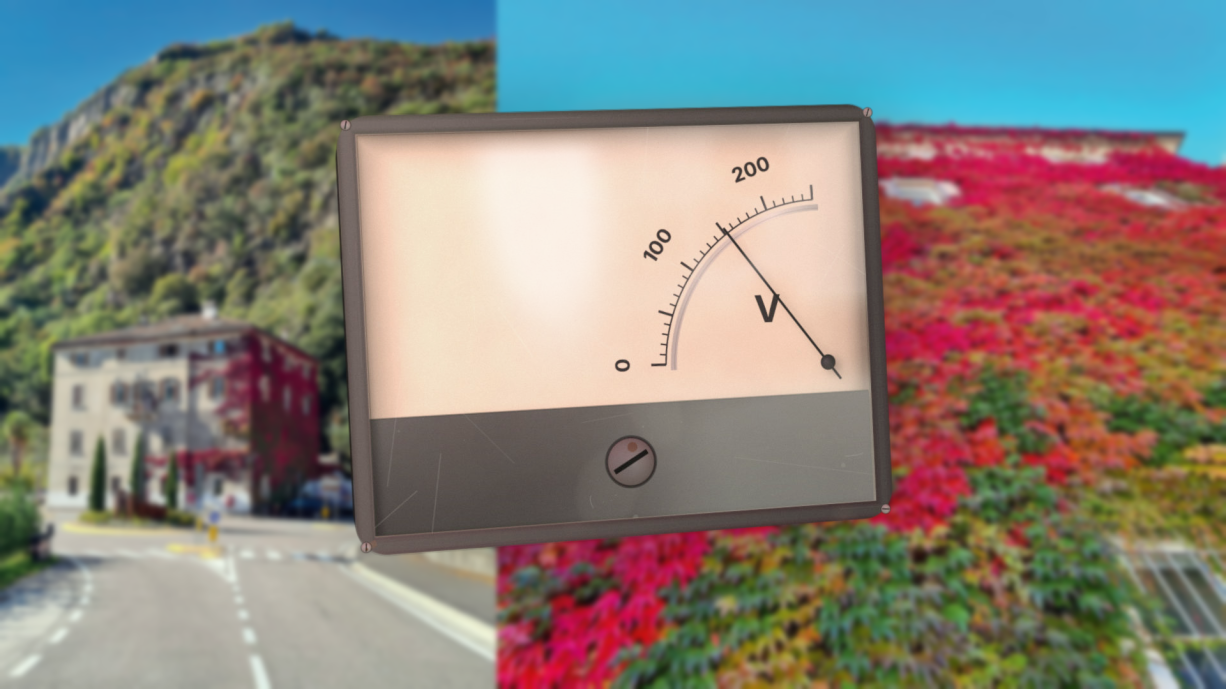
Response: 150V
